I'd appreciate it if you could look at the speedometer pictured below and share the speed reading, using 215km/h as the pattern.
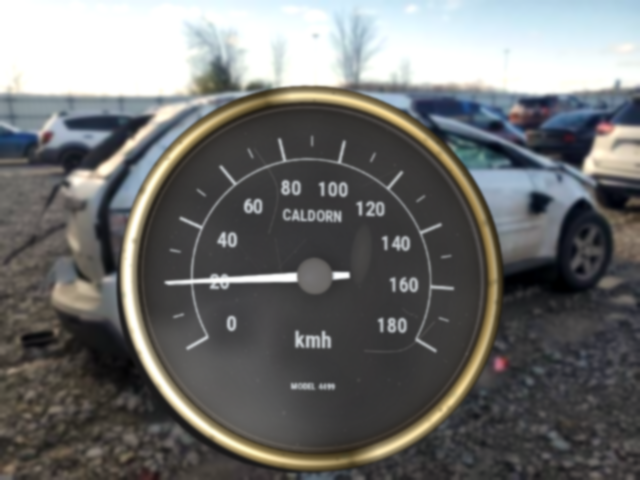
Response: 20km/h
